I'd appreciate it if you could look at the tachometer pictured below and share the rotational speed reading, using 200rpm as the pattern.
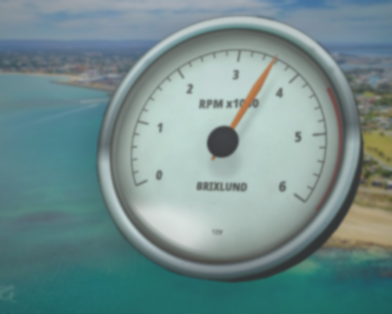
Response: 3600rpm
